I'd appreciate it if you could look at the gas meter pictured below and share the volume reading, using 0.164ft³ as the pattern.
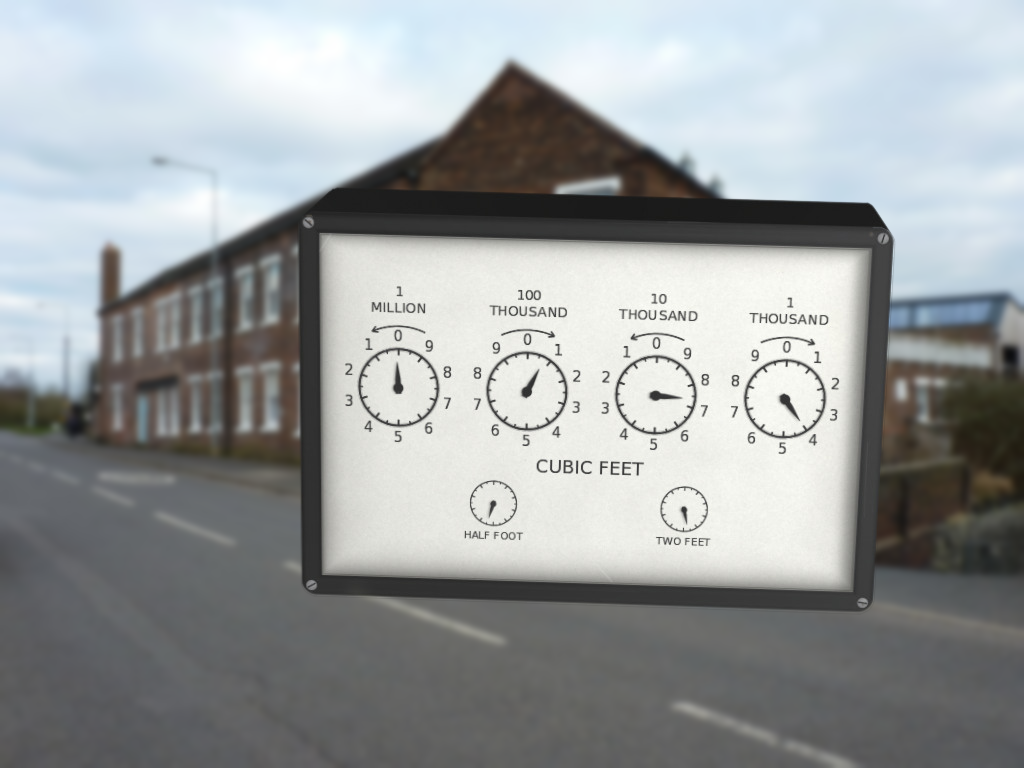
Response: 7400ft³
